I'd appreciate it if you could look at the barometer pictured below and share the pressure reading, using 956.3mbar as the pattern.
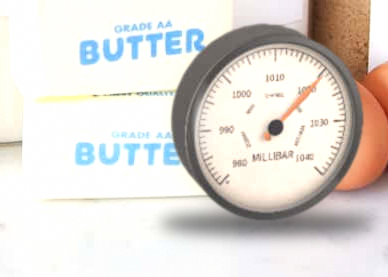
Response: 1020mbar
